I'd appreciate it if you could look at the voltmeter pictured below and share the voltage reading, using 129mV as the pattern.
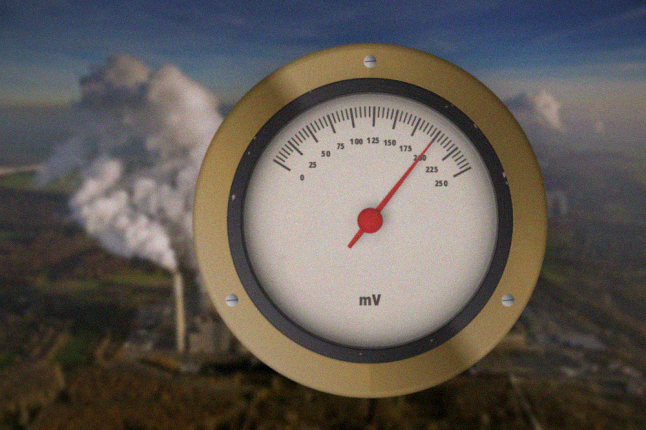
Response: 200mV
